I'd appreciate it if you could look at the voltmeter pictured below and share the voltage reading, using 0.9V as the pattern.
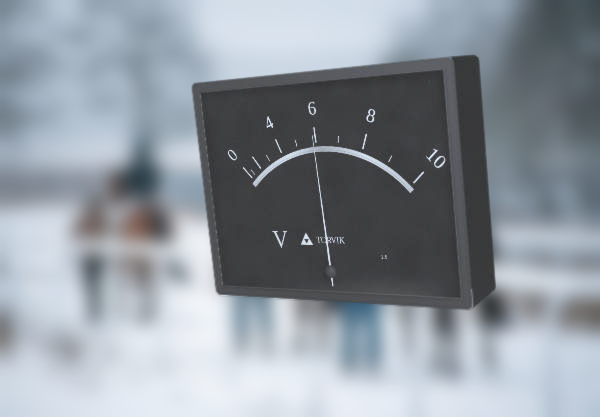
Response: 6V
